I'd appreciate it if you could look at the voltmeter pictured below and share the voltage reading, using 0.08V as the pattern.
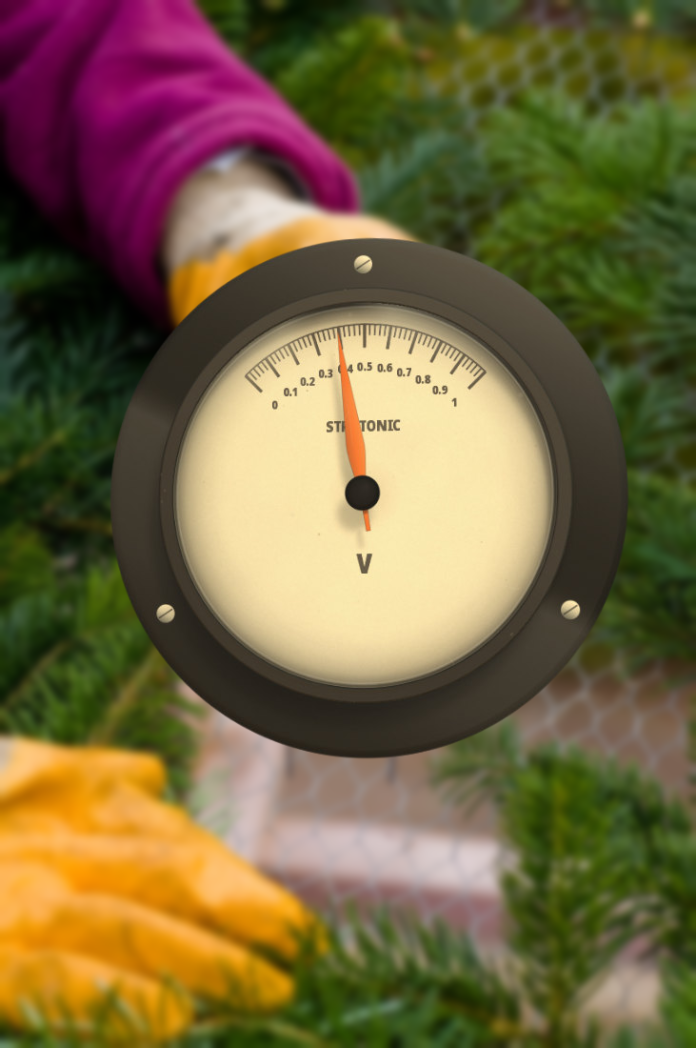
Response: 0.4V
